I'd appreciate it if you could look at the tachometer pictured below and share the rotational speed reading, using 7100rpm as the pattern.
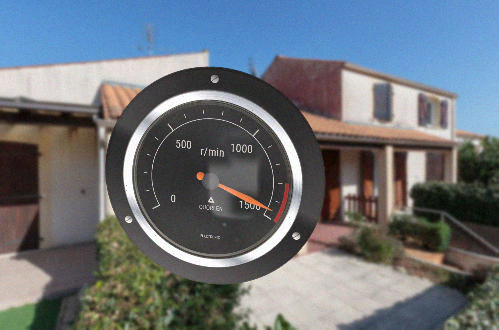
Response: 1450rpm
